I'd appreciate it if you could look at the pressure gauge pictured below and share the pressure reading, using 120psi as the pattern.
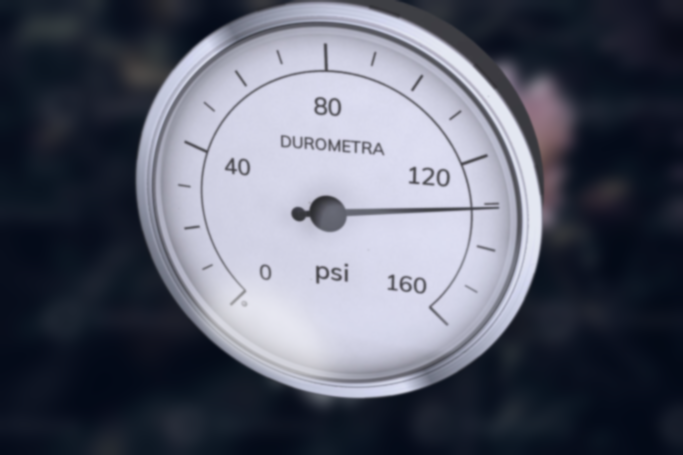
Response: 130psi
